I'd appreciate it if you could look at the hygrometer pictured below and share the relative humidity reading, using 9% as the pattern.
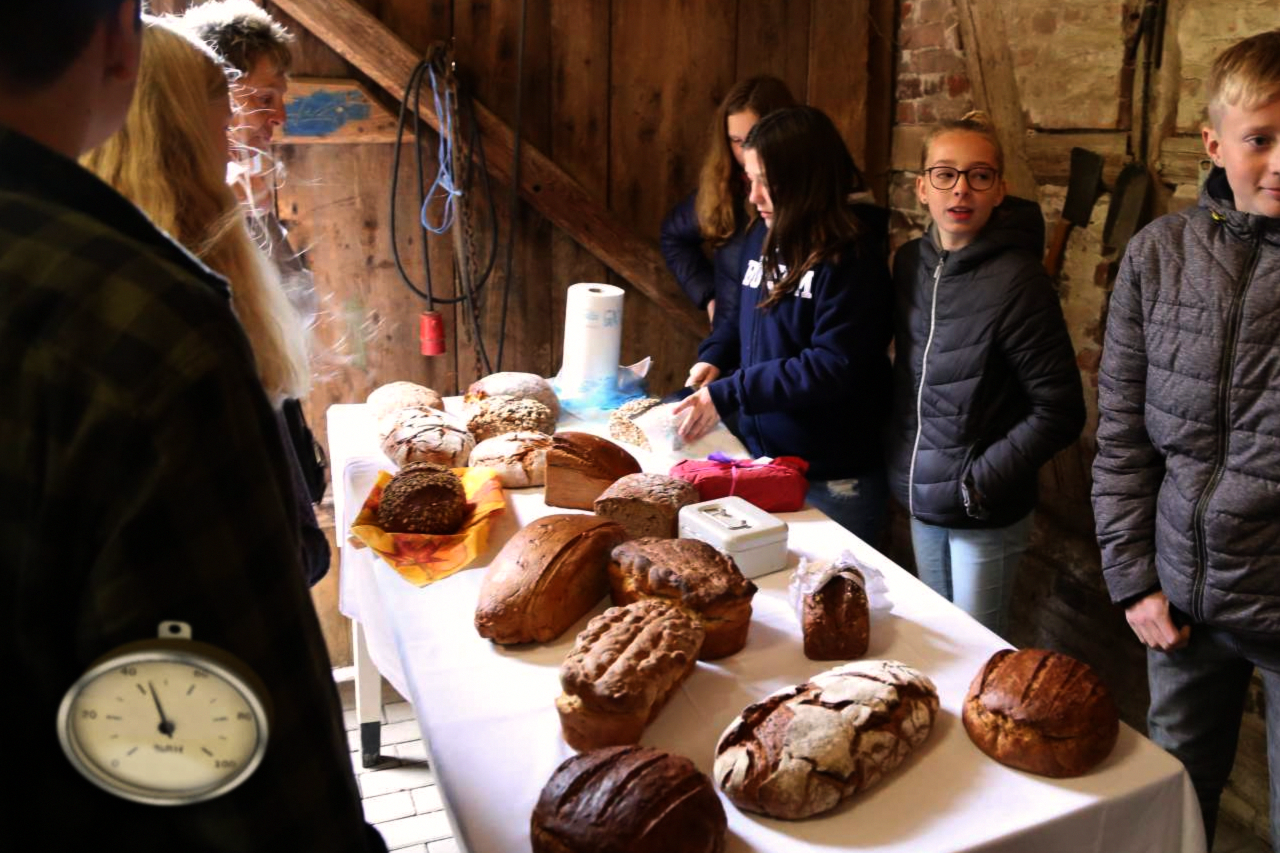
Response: 45%
